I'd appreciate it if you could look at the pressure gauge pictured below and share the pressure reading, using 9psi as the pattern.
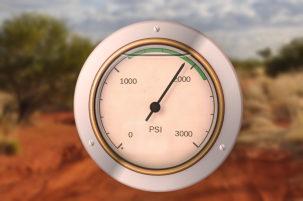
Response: 1900psi
